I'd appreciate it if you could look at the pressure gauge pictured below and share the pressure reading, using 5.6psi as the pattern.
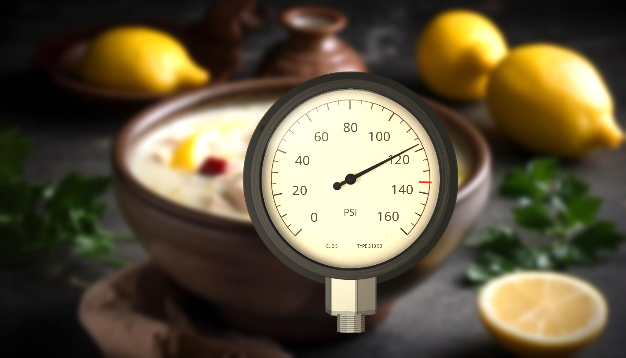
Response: 117.5psi
